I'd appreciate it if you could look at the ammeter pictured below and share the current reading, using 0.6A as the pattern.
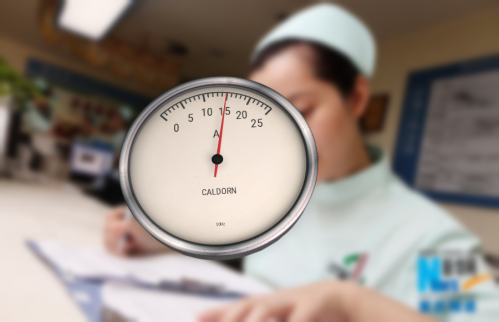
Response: 15A
